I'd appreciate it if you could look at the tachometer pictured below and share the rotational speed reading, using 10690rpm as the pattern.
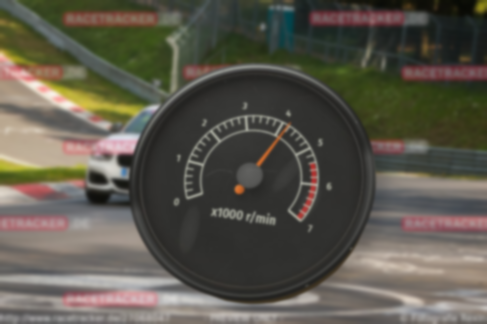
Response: 4200rpm
